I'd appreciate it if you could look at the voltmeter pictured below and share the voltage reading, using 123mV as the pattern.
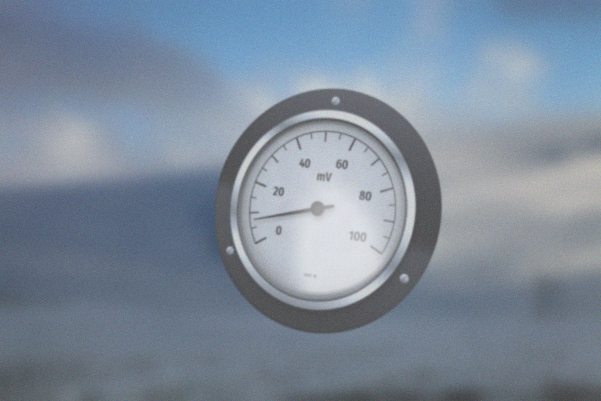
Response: 7.5mV
